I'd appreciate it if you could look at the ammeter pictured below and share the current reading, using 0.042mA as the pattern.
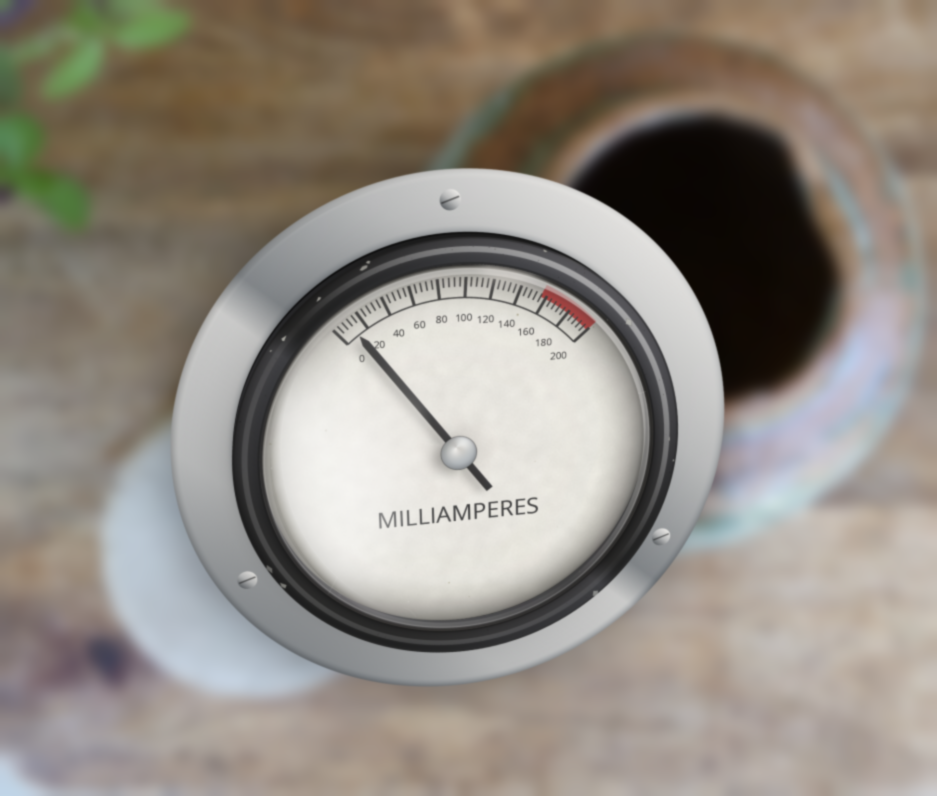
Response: 12mA
